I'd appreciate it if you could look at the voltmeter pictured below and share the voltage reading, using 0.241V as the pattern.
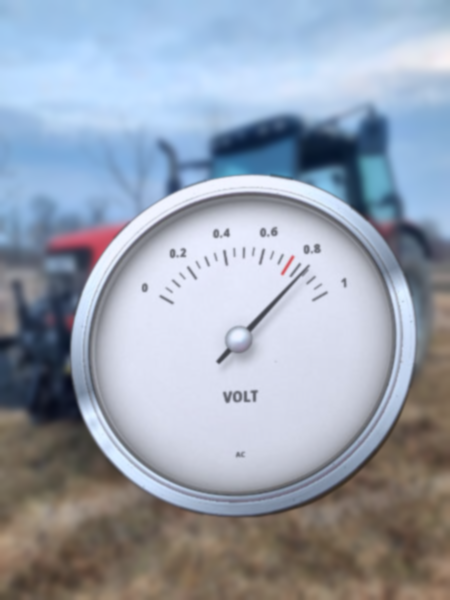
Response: 0.85V
